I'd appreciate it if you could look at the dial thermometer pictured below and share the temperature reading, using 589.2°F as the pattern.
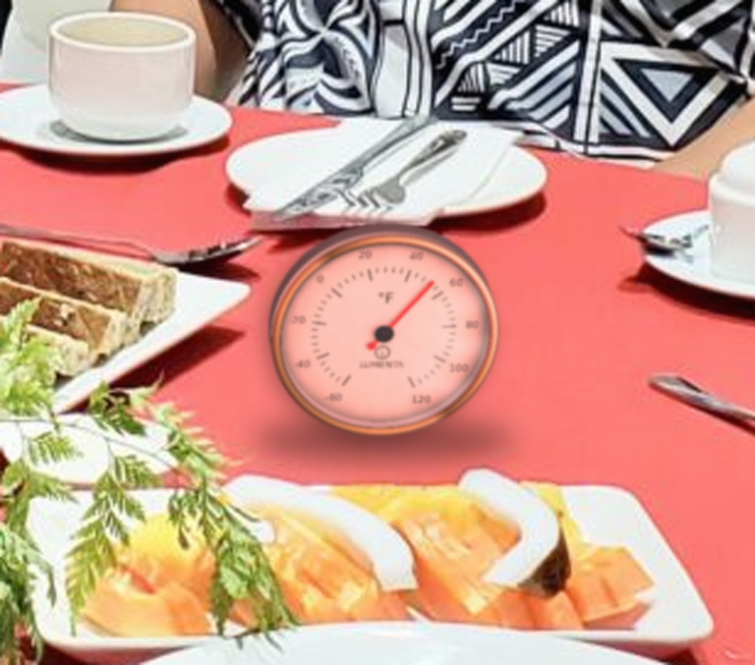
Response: 52°F
